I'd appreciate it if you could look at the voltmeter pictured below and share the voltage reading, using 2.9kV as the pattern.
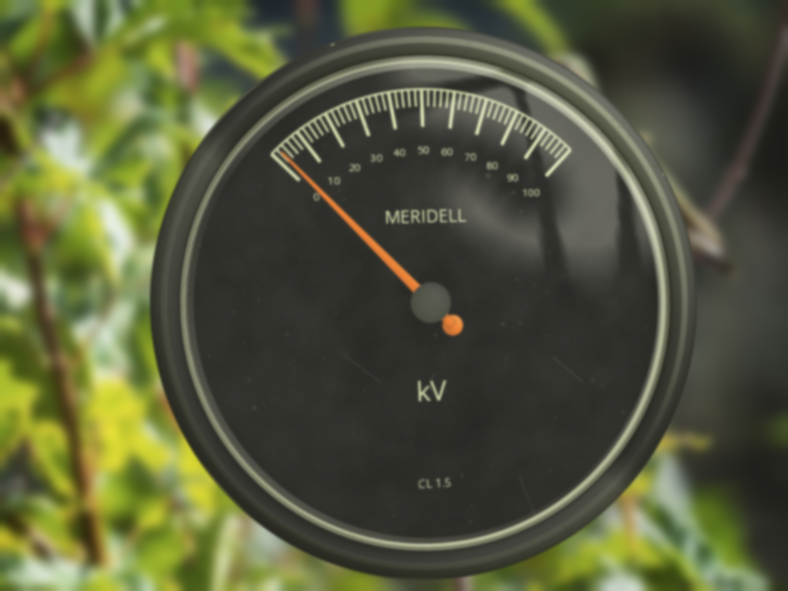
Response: 2kV
